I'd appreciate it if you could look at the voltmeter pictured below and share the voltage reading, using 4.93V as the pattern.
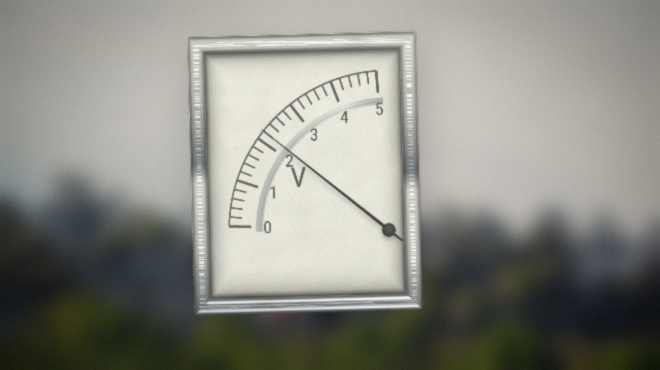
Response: 2.2V
